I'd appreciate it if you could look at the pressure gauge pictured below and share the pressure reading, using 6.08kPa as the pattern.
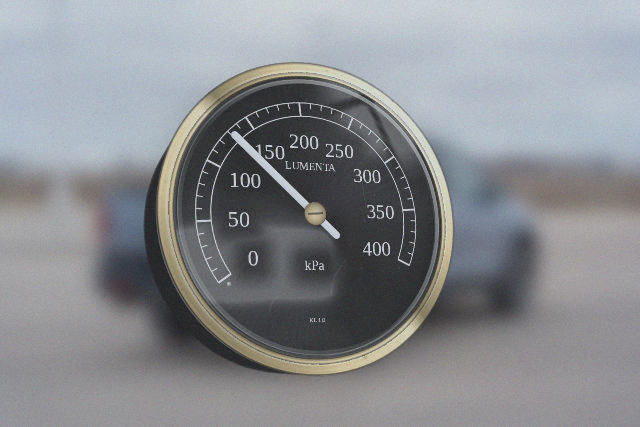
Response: 130kPa
